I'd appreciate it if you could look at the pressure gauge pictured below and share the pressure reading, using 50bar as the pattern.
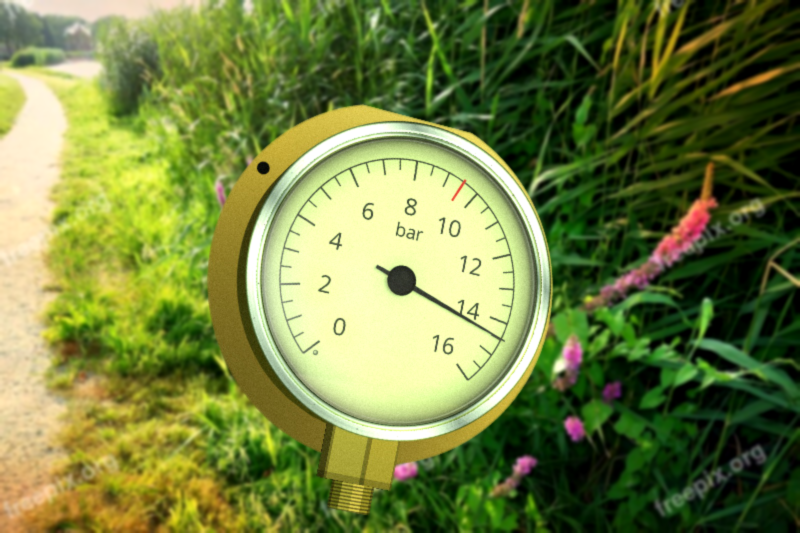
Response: 14.5bar
